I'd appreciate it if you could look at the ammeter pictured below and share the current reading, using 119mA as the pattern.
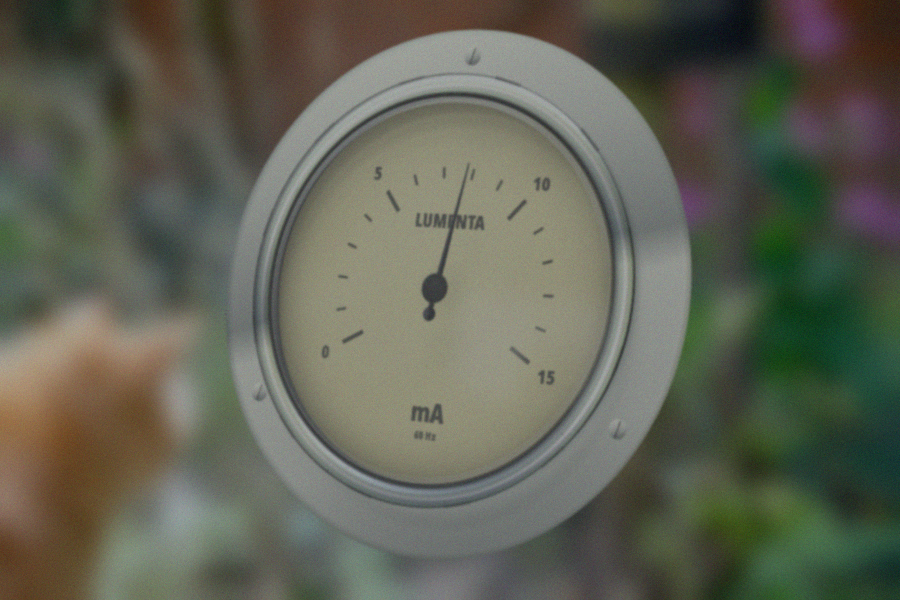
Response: 8mA
